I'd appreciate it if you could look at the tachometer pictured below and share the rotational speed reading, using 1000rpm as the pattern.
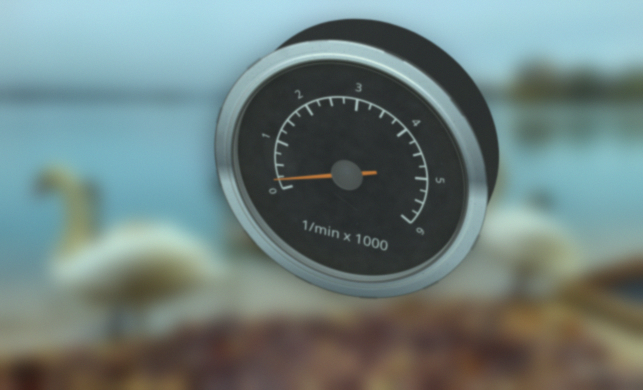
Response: 250rpm
